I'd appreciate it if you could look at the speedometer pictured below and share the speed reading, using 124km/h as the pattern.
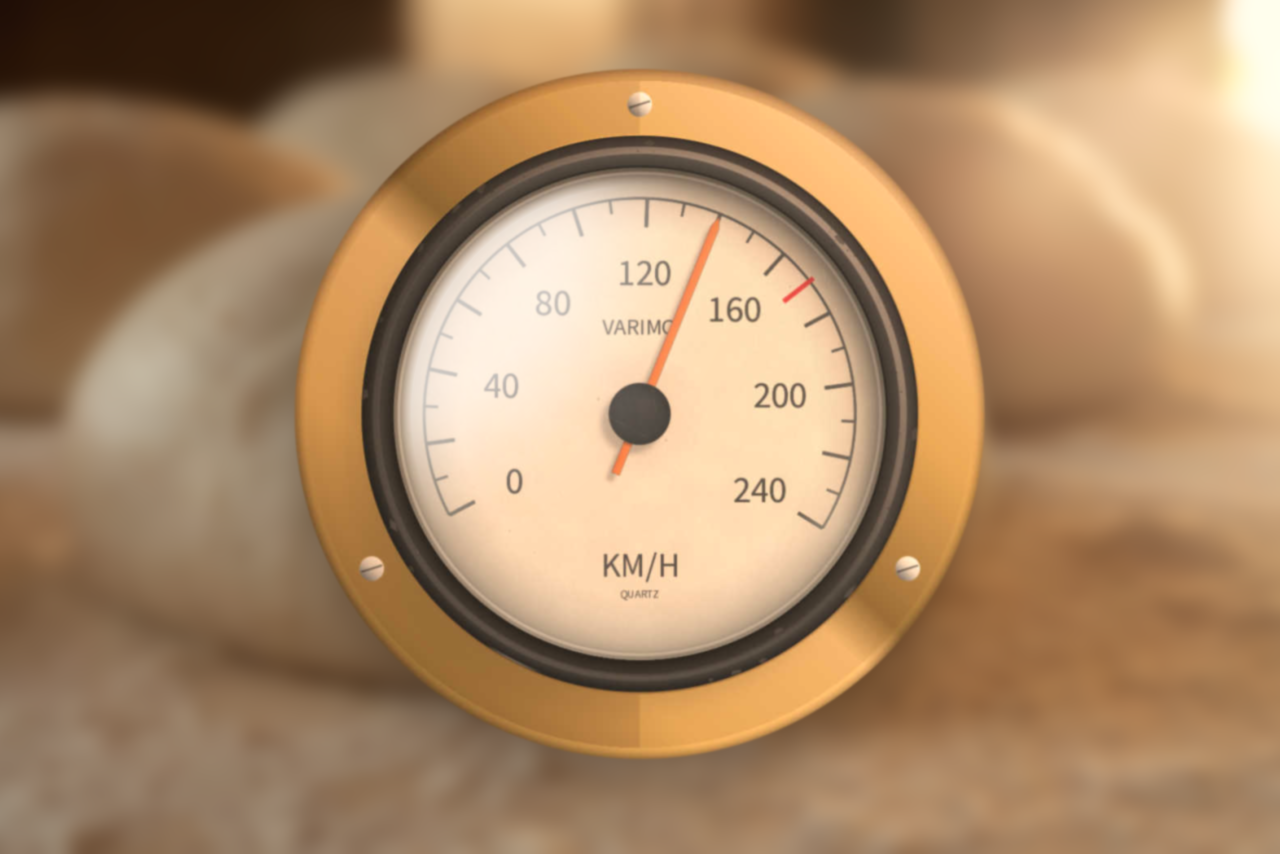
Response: 140km/h
